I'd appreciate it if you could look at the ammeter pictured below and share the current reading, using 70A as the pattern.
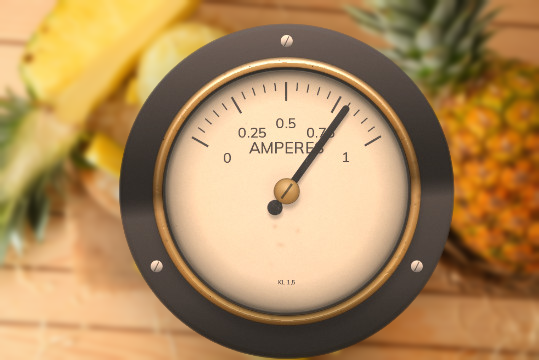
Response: 0.8A
